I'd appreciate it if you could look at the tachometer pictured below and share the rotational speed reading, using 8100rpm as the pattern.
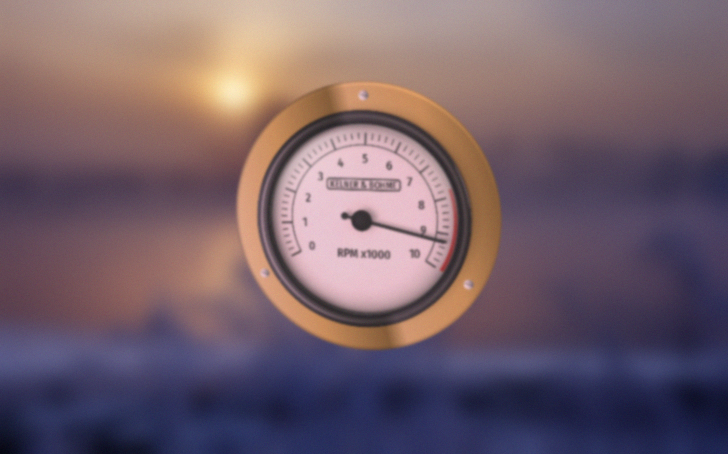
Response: 9200rpm
